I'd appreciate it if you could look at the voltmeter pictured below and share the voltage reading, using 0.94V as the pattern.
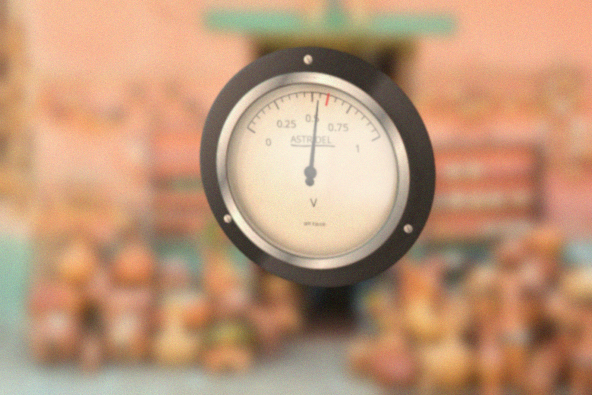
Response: 0.55V
